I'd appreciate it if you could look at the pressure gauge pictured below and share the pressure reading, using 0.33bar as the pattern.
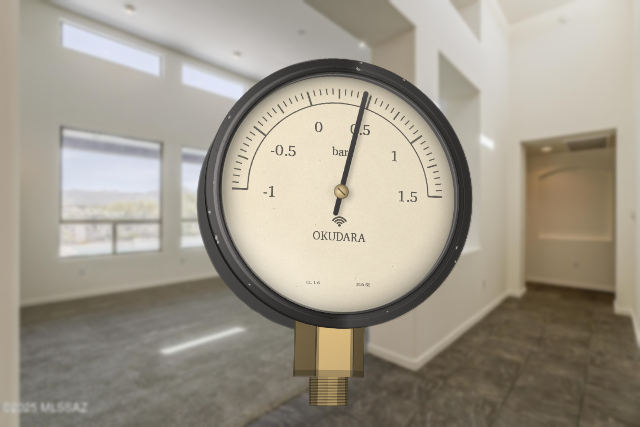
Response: 0.45bar
